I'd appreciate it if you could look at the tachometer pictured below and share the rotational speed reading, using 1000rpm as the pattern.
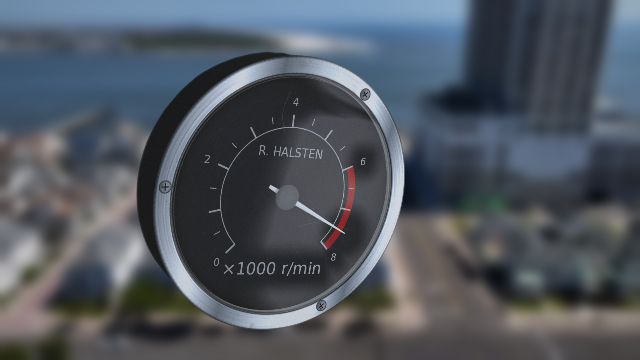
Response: 7500rpm
